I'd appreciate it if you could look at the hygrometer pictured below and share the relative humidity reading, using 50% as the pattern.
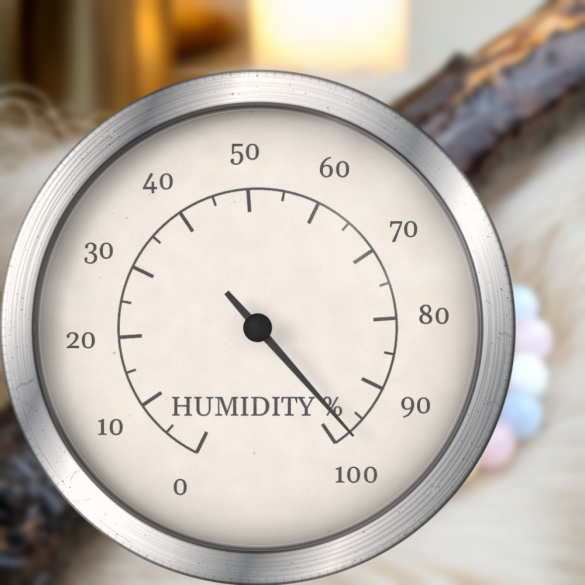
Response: 97.5%
